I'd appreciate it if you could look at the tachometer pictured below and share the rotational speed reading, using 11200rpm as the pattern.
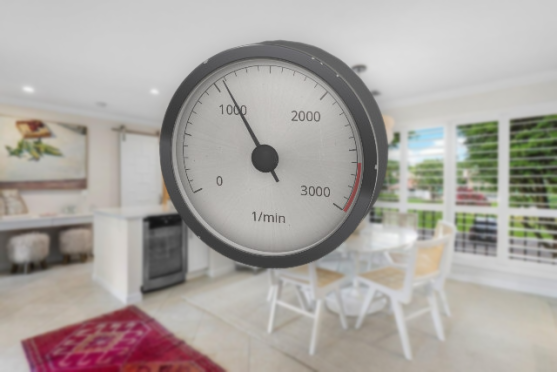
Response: 1100rpm
